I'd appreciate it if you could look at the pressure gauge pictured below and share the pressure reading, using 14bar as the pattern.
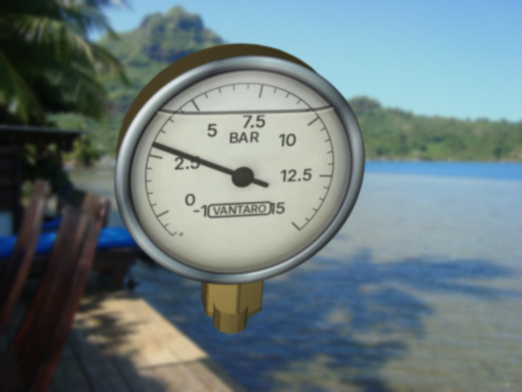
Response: 3bar
